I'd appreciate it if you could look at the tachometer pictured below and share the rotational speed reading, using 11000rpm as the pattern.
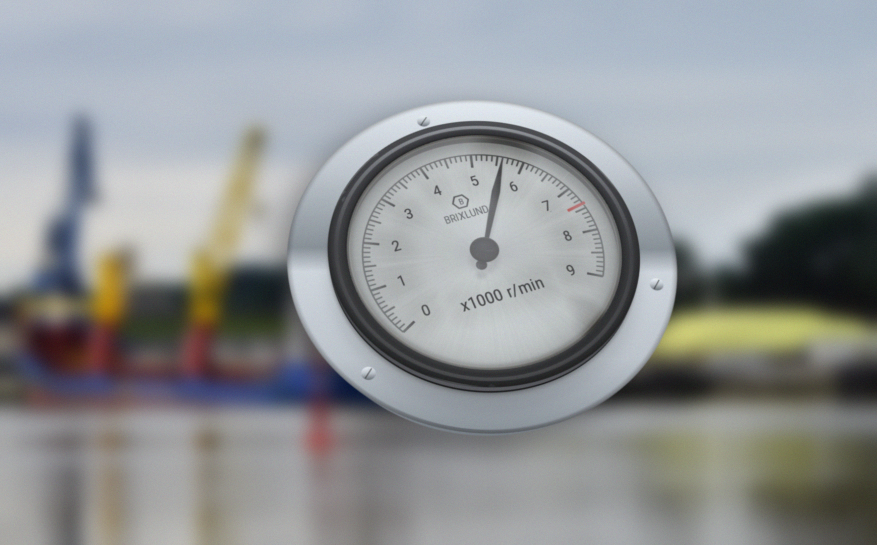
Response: 5600rpm
